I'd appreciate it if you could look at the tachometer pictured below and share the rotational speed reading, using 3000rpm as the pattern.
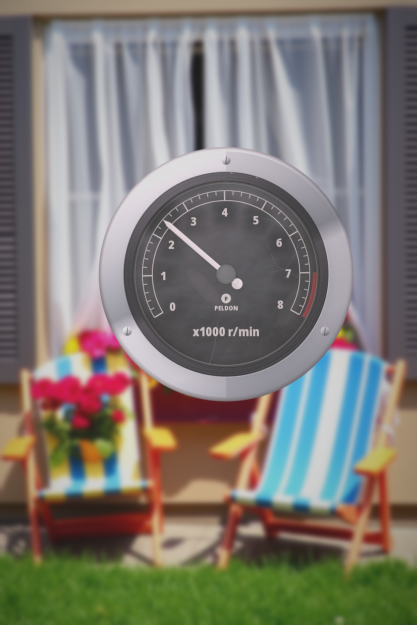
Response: 2400rpm
